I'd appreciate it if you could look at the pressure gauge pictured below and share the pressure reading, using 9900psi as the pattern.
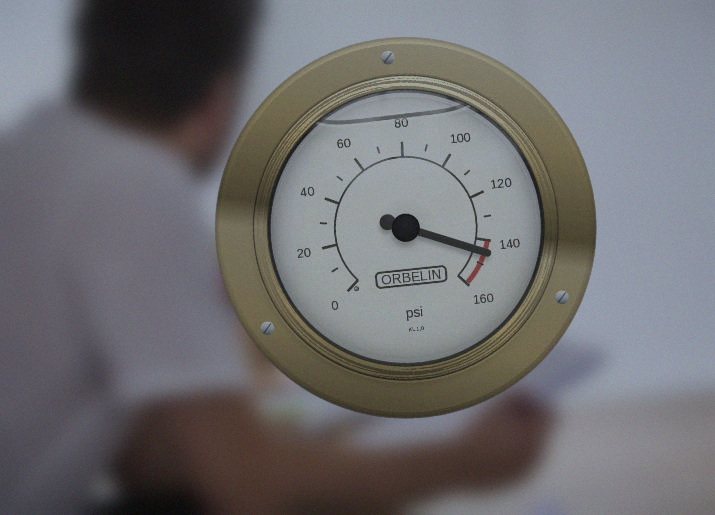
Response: 145psi
